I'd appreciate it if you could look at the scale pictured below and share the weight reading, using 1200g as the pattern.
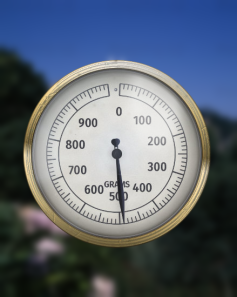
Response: 490g
